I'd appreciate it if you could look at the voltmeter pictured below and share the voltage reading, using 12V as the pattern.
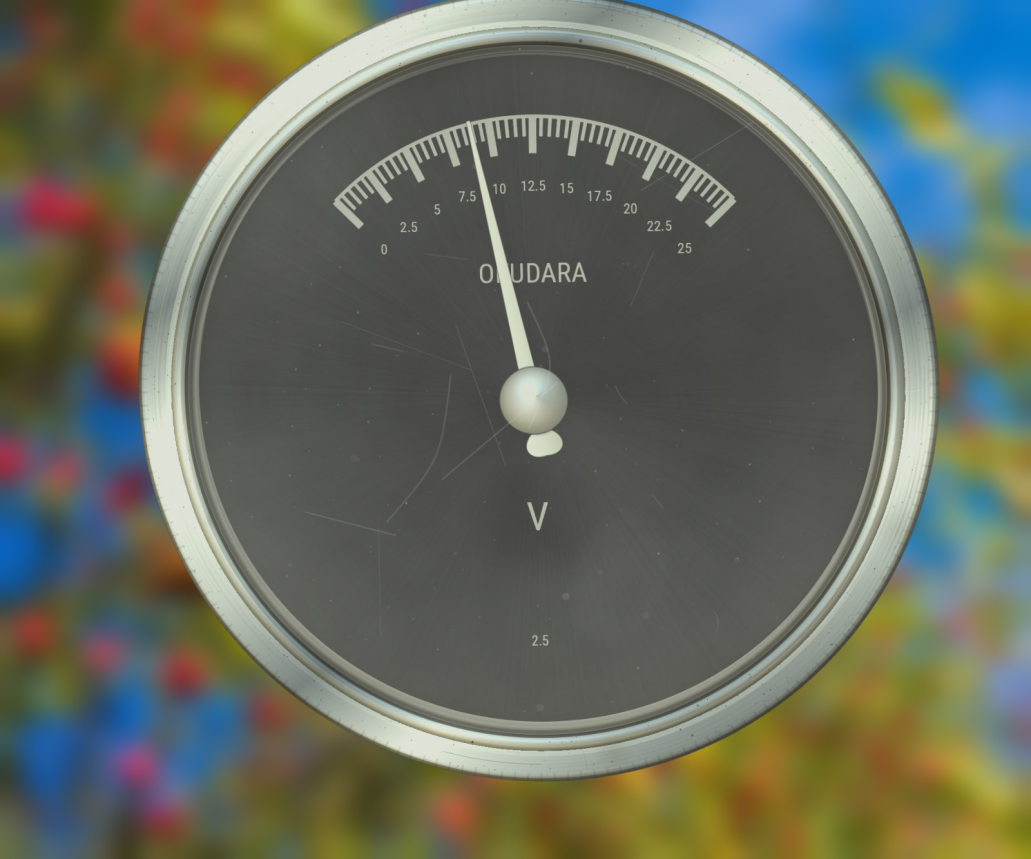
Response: 9V
